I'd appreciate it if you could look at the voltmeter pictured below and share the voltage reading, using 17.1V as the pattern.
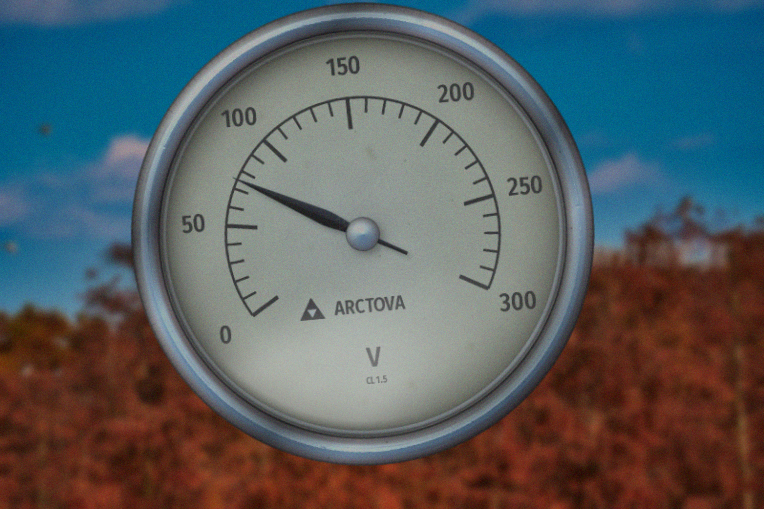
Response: 75V
